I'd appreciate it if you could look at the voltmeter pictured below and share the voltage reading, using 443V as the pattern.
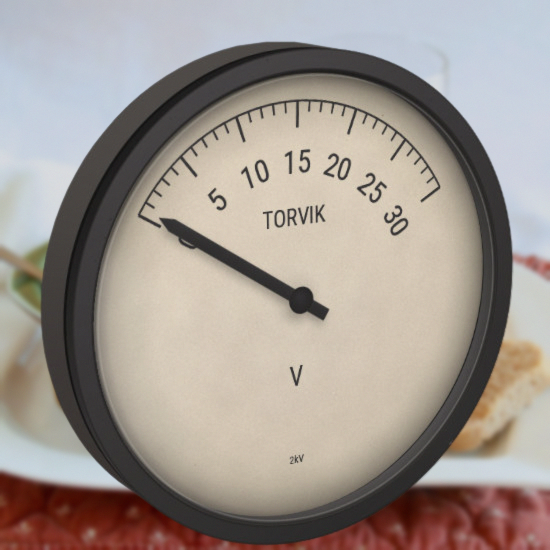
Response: 0.5V
